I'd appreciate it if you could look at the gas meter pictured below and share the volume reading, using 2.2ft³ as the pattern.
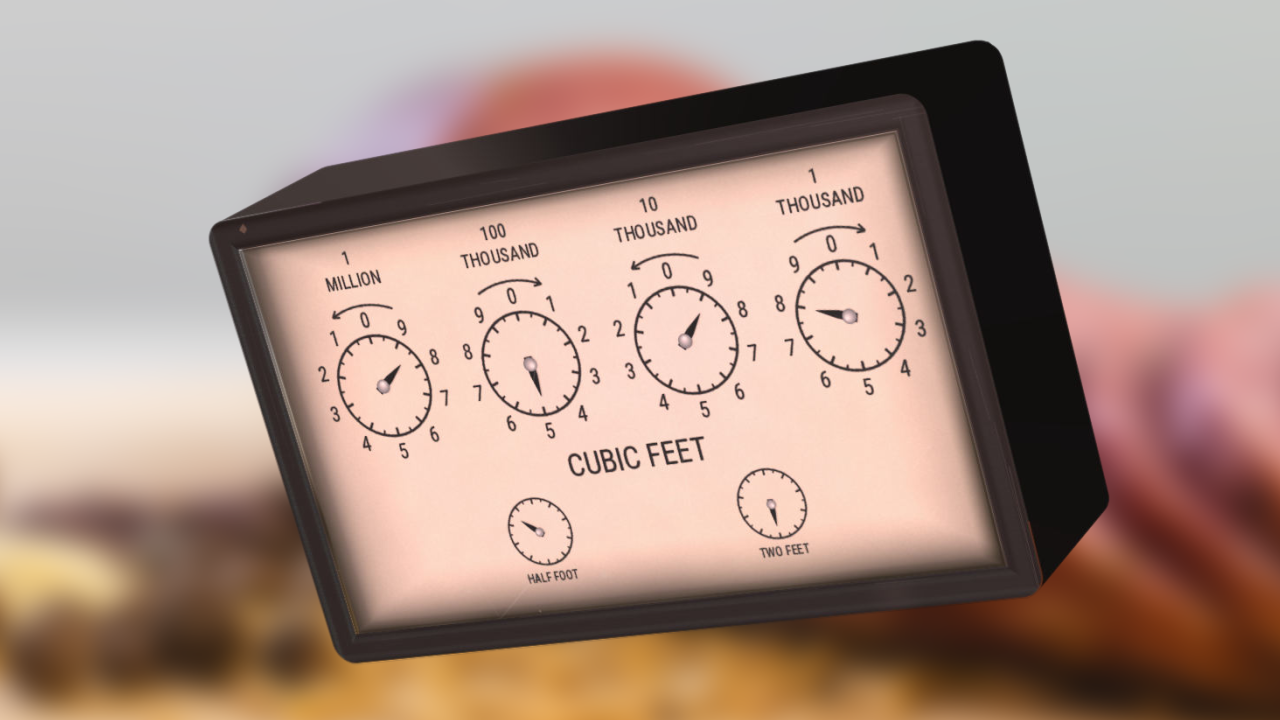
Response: 848800ft³
